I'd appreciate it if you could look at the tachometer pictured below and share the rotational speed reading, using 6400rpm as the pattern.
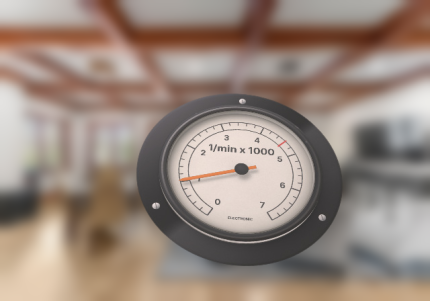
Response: 1000rpm
